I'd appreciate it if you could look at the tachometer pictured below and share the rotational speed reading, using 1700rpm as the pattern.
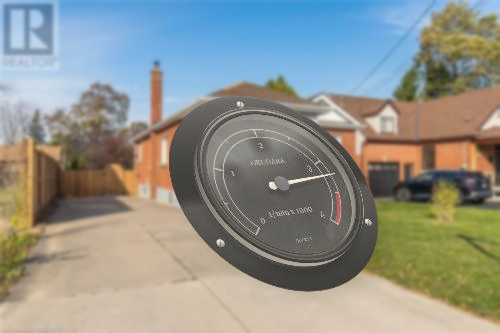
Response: 3250rpm
